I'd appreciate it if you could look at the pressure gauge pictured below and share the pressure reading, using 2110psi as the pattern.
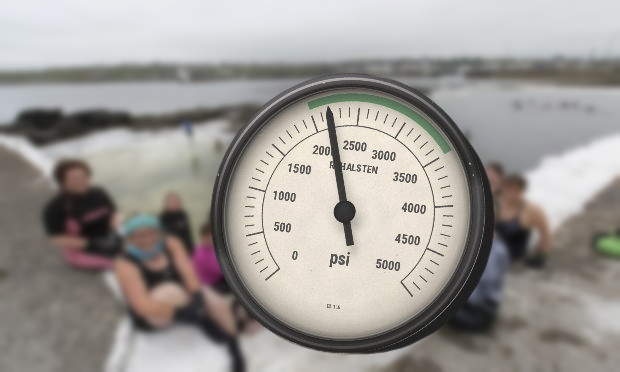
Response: 2200psi
